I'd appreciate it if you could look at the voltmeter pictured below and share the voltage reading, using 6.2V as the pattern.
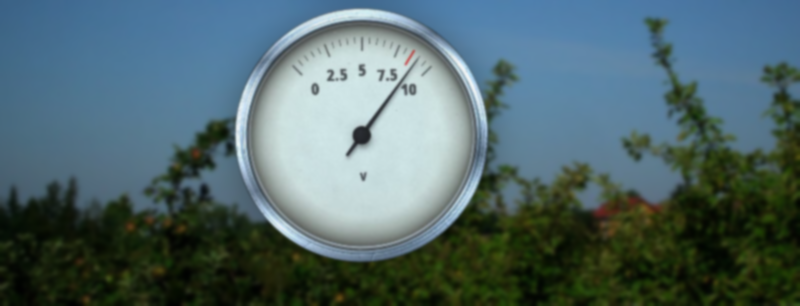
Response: 9V
